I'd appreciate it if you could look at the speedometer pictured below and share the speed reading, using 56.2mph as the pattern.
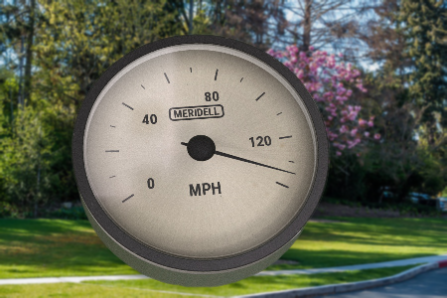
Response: 135mph
